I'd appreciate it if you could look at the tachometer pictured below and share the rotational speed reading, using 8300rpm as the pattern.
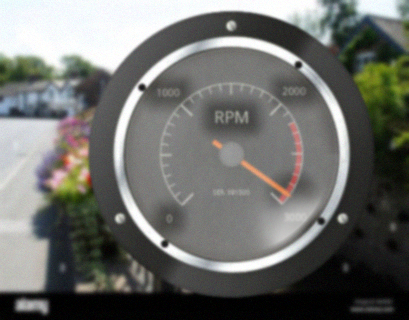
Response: 2900rpm
